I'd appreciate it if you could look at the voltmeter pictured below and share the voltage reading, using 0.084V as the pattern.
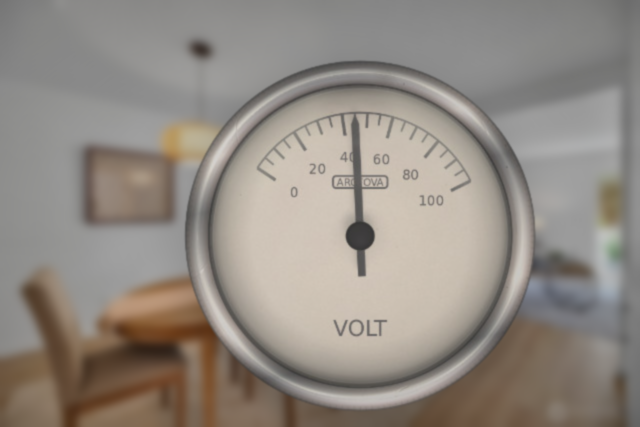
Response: 45V
